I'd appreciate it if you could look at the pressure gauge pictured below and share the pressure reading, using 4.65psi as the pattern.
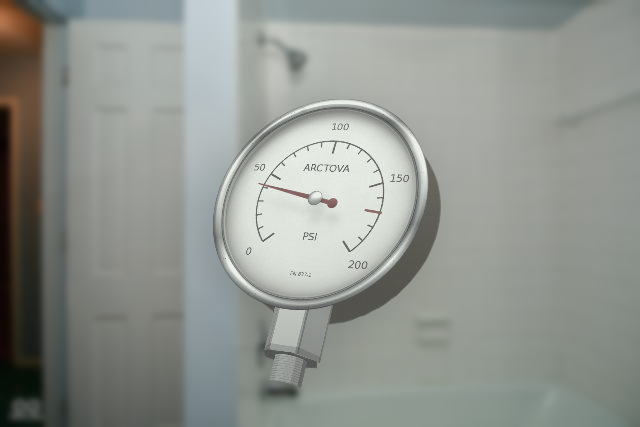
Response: 40psi
